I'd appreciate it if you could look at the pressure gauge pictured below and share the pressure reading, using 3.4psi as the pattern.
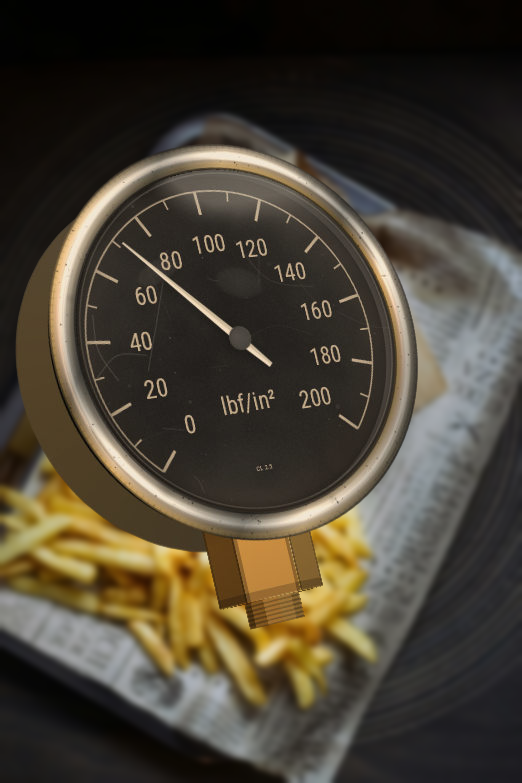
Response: 70psi
